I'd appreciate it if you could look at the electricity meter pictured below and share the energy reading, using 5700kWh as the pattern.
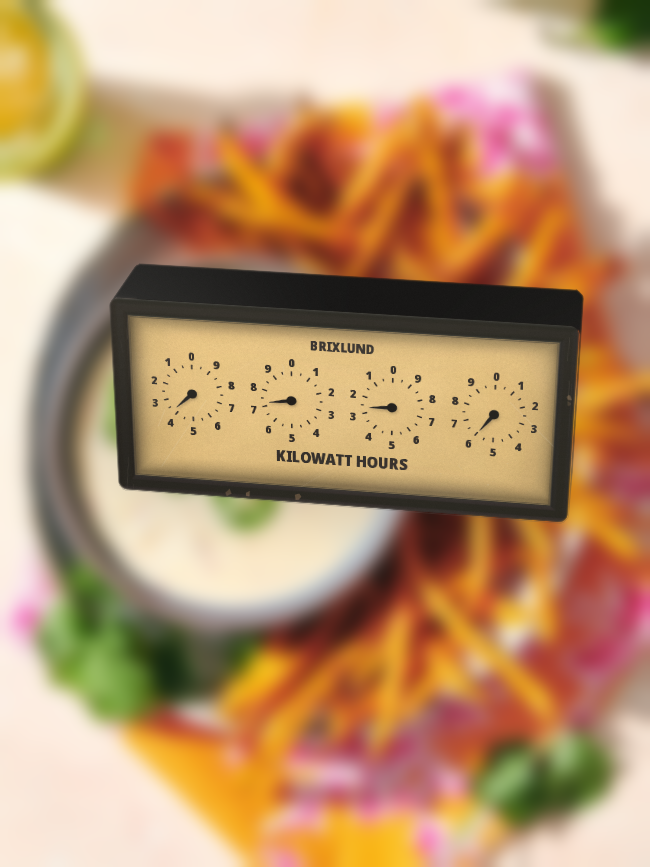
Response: 3726kWh
